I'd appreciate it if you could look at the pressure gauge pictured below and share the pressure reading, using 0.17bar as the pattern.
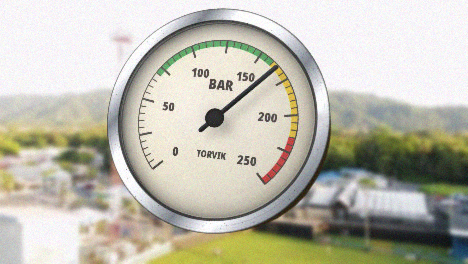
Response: 165bar
